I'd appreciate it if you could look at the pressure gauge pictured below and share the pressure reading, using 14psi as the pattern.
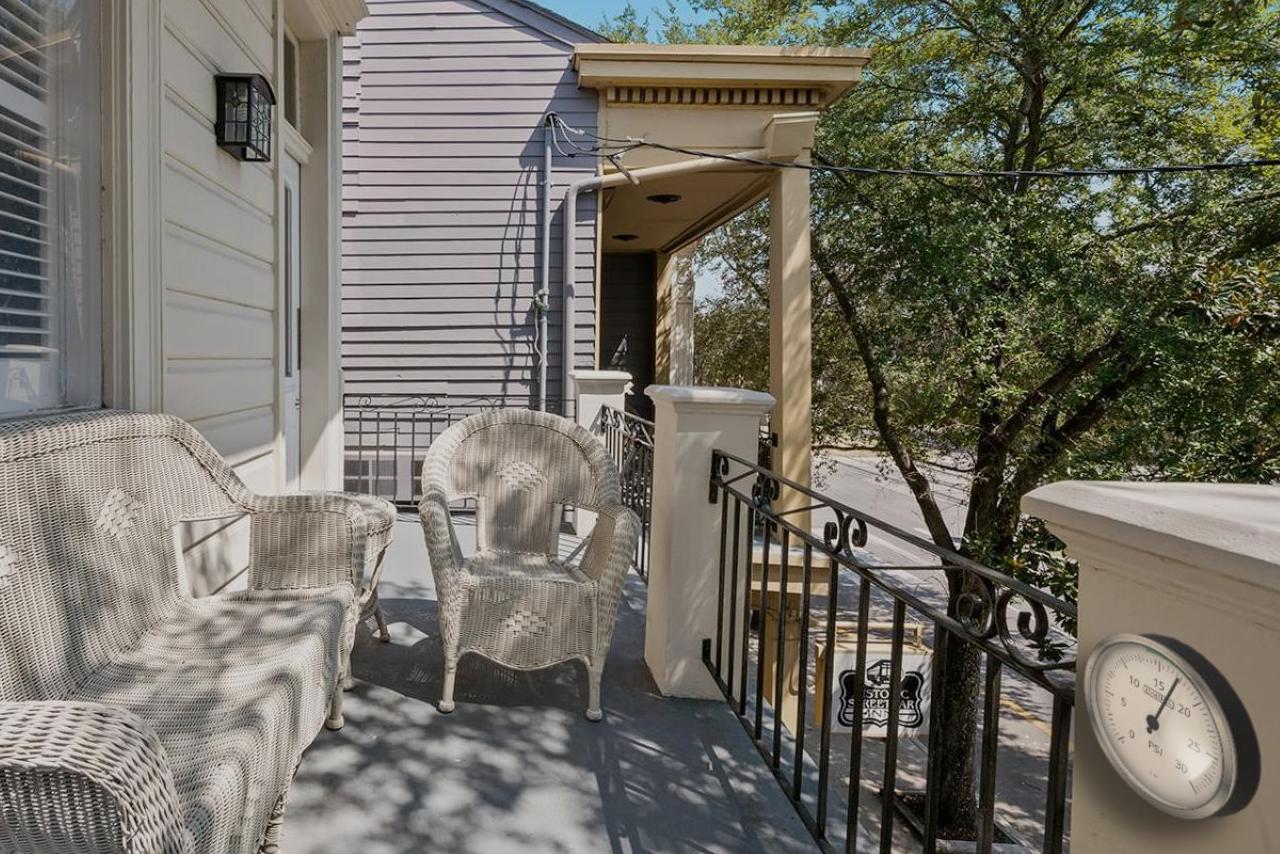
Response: 17.5psi
